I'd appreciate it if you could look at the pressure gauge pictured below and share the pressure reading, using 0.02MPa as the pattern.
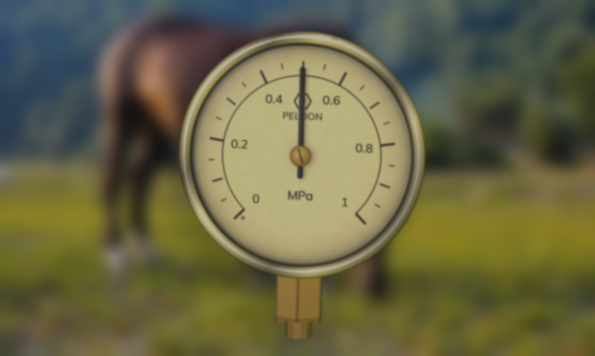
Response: 0.5MPa
